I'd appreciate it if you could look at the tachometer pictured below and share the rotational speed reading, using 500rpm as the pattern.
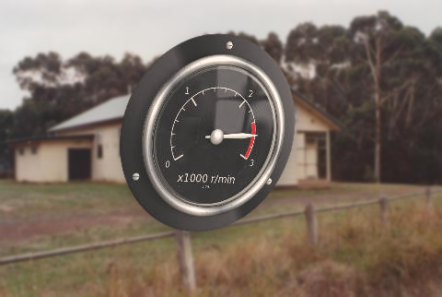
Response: 2600rpm
